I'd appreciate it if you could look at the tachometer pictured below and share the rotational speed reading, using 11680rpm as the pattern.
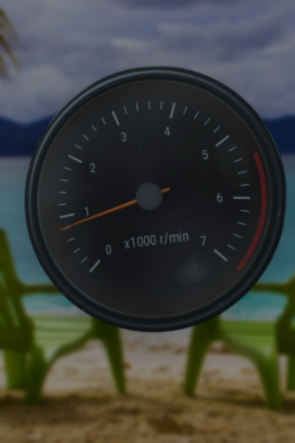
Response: 800rpm
